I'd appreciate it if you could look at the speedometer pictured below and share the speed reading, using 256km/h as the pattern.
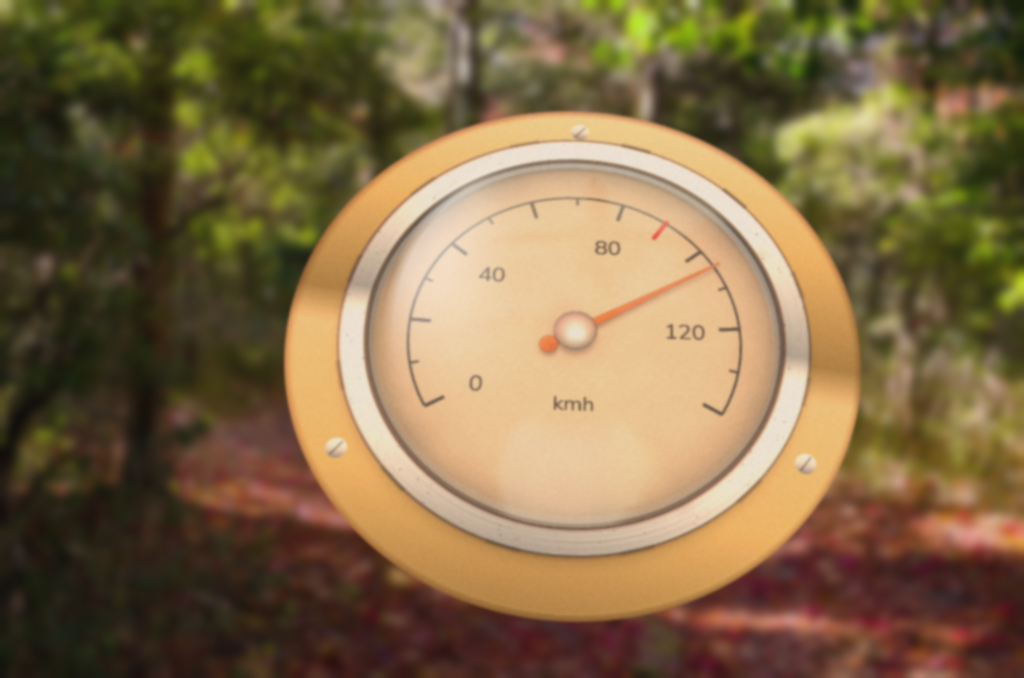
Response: 105km/h
